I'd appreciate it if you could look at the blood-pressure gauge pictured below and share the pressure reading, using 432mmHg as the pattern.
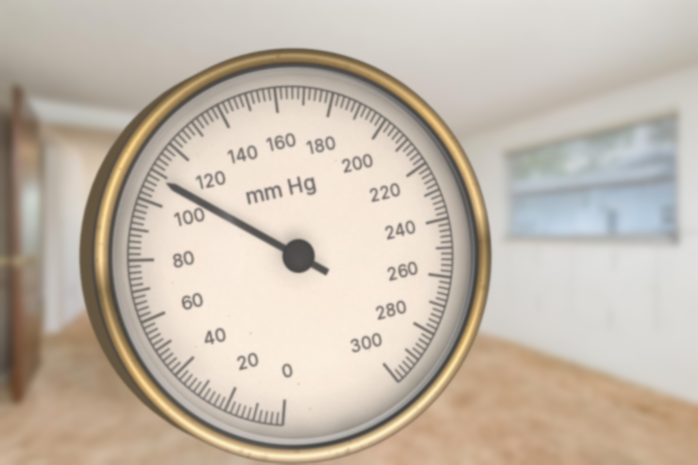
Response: 108mmHg
